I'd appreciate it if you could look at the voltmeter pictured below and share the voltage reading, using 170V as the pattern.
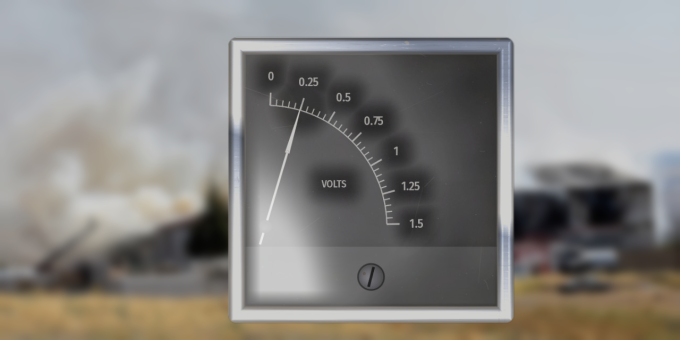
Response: 0.25V
